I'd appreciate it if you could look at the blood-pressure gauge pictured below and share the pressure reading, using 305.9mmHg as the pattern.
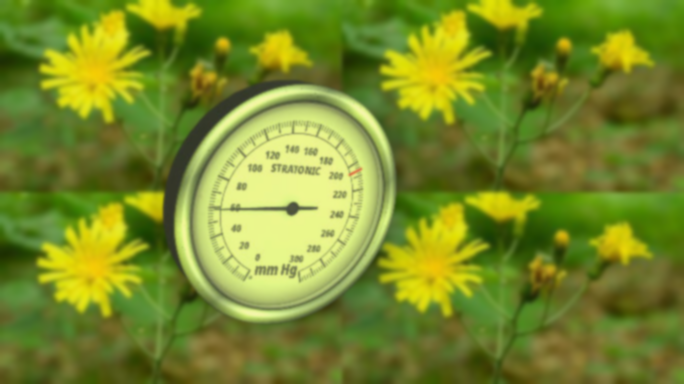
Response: 60mmHg
